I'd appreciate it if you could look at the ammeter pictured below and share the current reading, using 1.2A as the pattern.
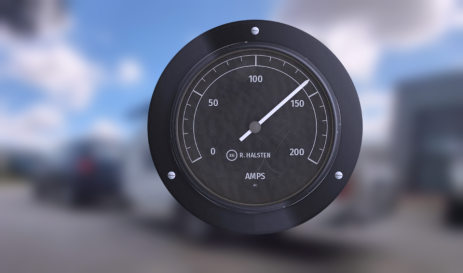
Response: 140A
